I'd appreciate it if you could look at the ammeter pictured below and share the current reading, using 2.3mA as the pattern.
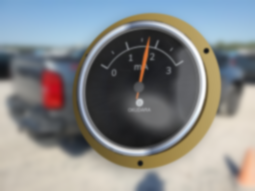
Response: 1.75mA
